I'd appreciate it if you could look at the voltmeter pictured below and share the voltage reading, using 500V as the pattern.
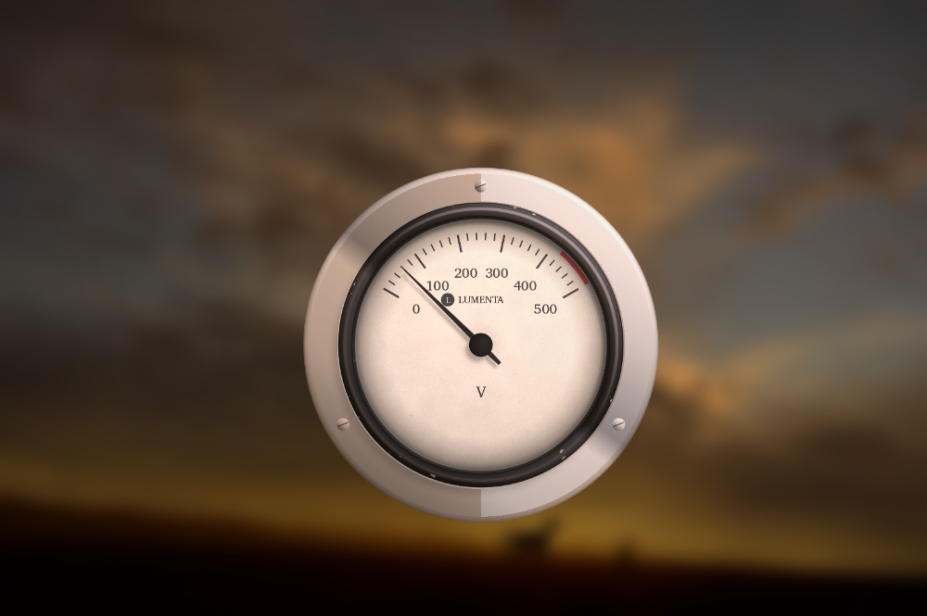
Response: 60V
